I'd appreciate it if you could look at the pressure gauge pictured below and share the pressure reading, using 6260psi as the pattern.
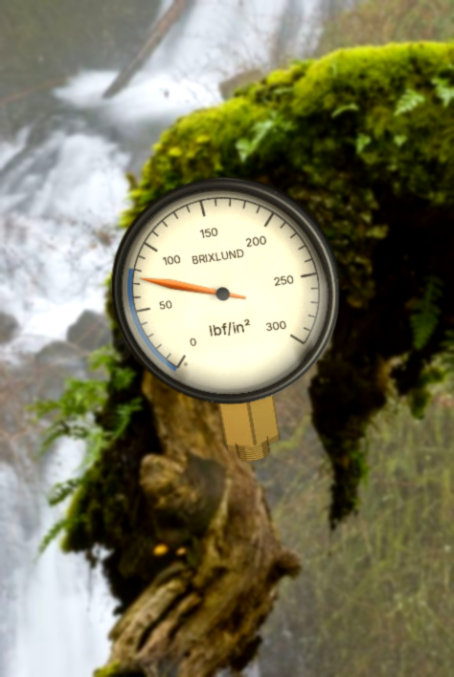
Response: 75psi
